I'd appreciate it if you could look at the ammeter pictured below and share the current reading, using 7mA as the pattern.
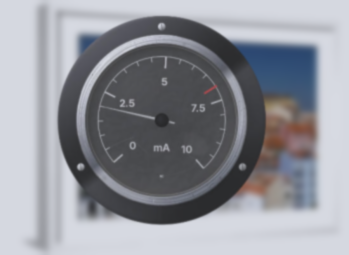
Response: 2mA
